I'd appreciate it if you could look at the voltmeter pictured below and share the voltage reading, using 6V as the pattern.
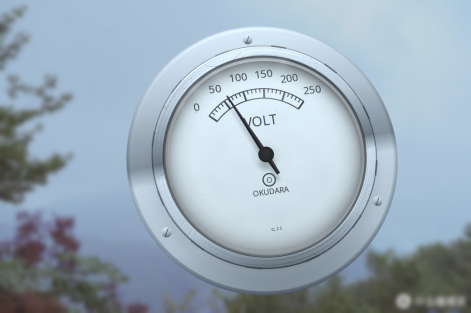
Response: 60V
